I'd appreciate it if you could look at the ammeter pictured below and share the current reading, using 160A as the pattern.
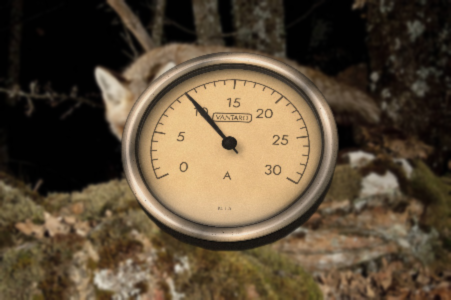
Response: 10A
